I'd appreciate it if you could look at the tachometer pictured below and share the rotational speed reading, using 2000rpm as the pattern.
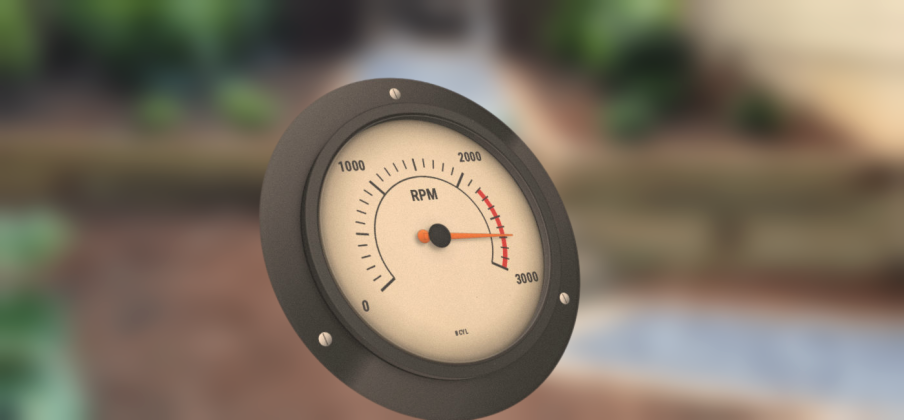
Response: 2700rpm
